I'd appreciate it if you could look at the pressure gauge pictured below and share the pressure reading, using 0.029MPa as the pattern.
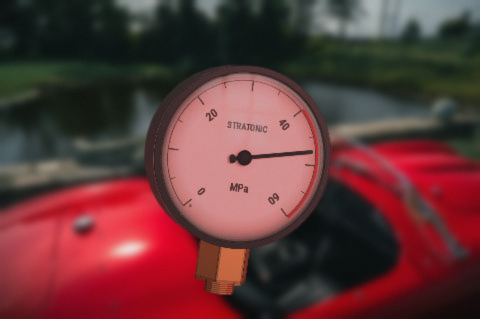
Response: 47.5MPa
